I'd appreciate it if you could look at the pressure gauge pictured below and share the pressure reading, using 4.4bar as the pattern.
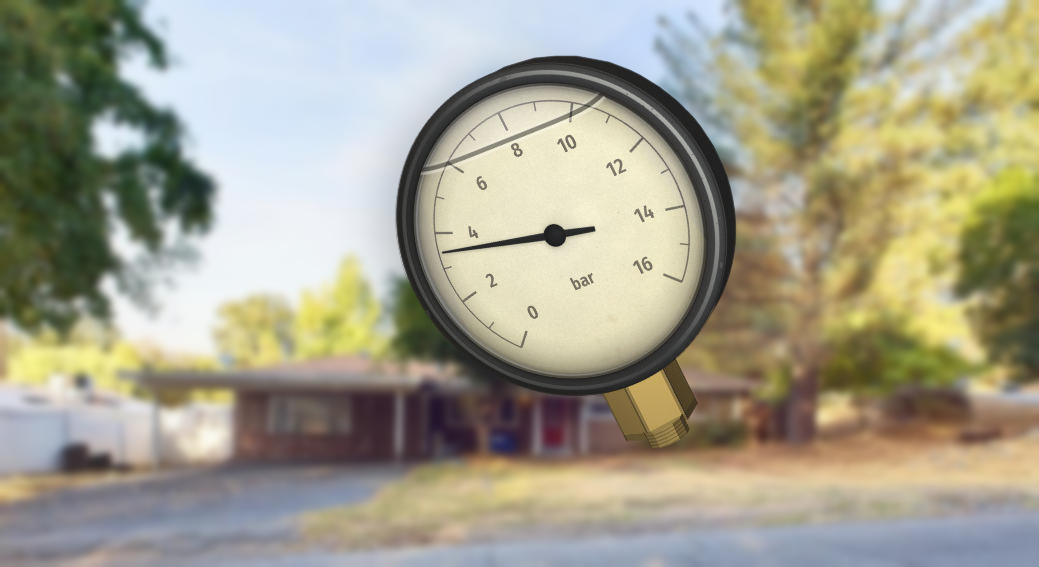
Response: 3.5bar
